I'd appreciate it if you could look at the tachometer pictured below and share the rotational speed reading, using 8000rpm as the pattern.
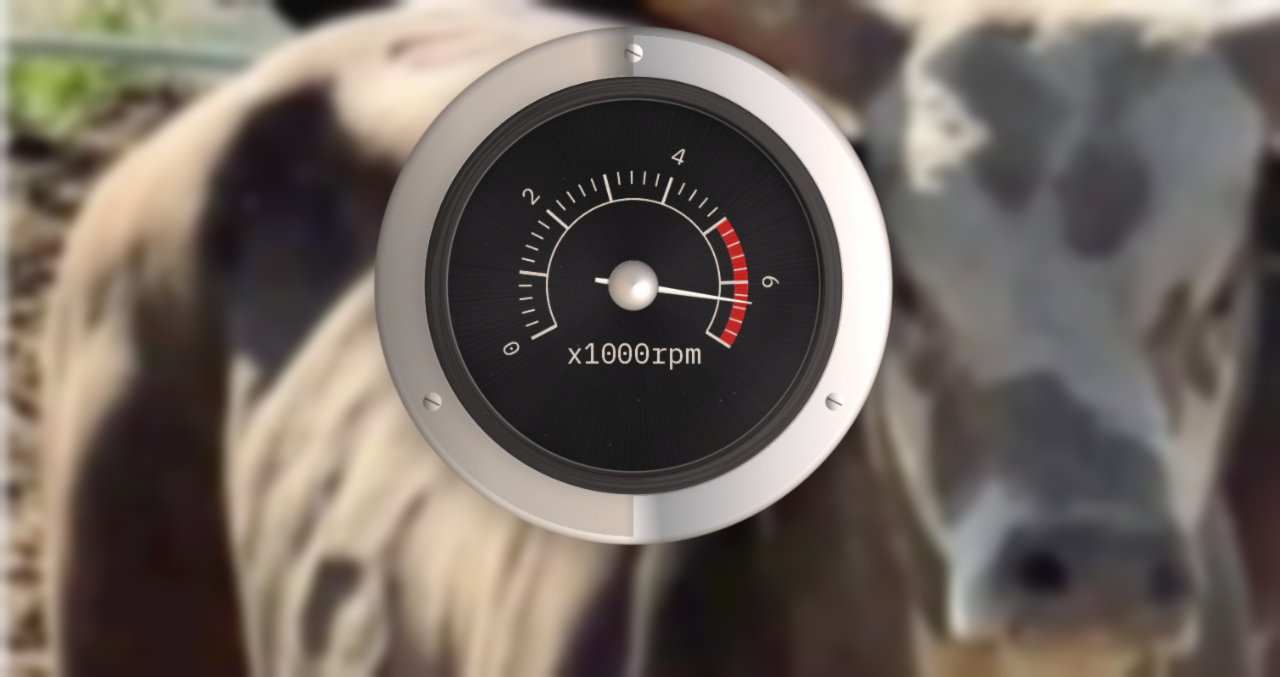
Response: 6300rpm
